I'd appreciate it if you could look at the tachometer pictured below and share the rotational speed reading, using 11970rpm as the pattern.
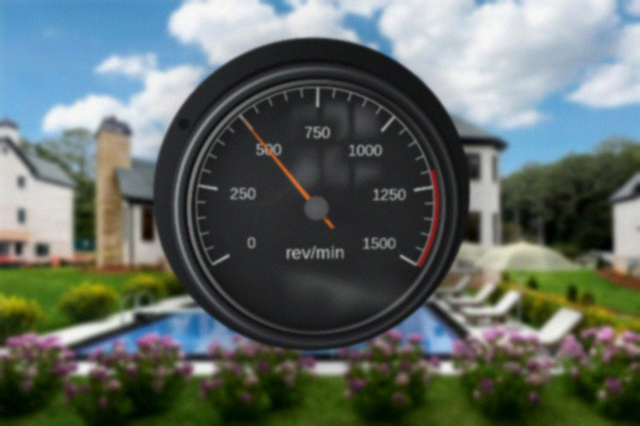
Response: 500rpm
